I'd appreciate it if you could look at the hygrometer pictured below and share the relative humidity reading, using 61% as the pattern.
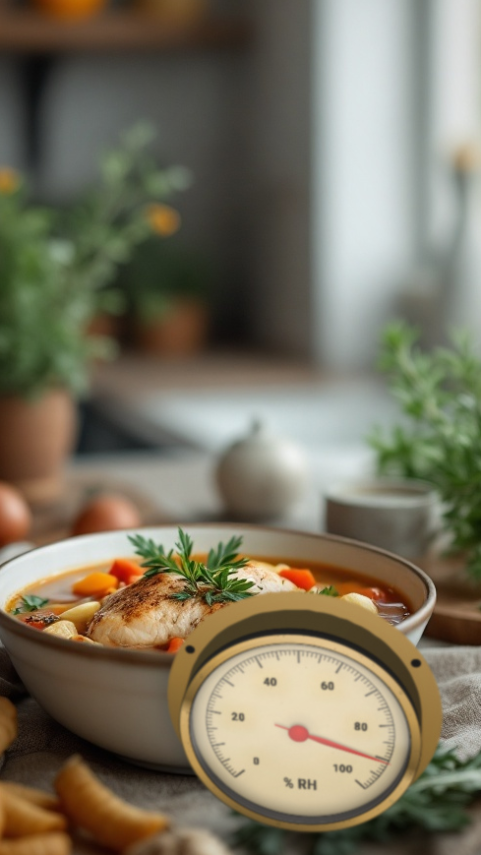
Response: 90%
